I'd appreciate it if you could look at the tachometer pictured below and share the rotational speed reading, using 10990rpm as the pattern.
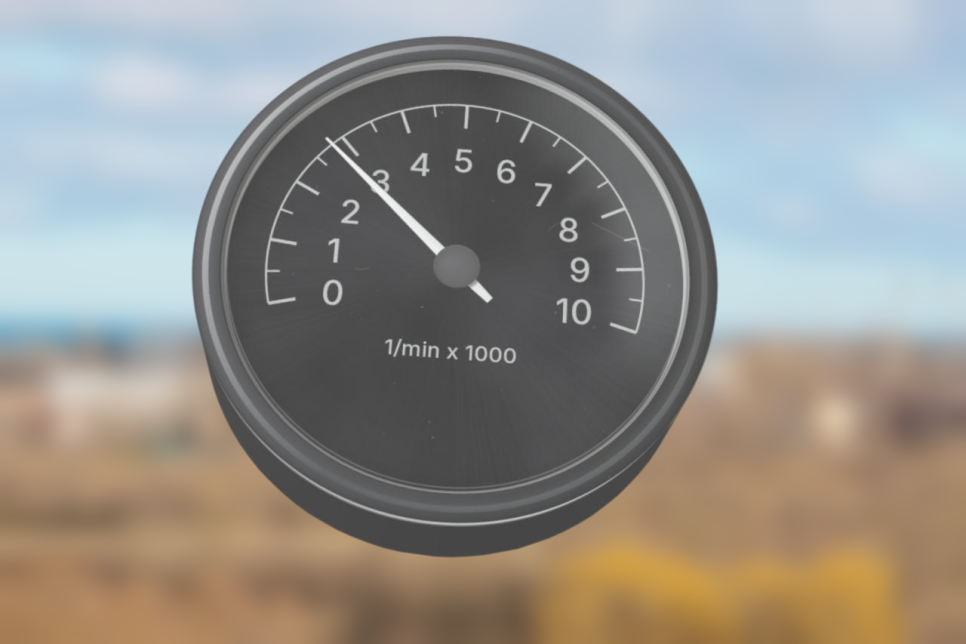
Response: 2750rpm
